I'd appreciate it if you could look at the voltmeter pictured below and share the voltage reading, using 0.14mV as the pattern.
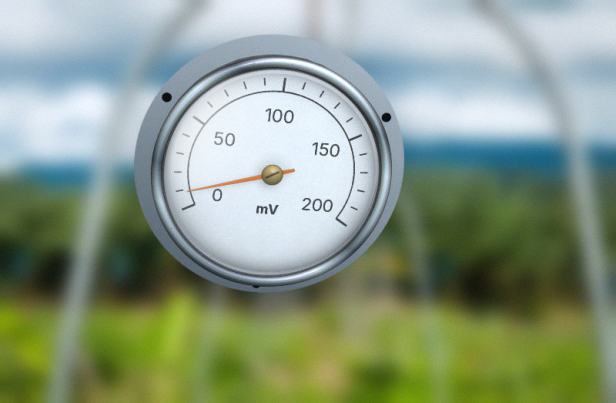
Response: 10mV
